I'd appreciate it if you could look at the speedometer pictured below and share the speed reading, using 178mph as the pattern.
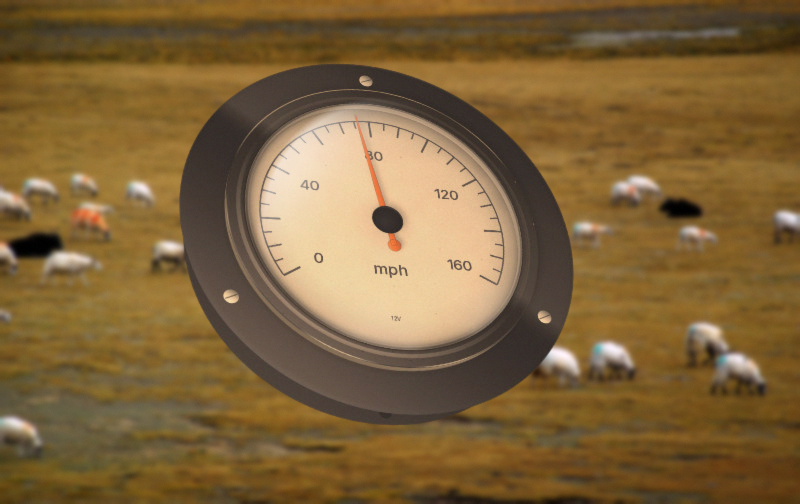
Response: 75mph
